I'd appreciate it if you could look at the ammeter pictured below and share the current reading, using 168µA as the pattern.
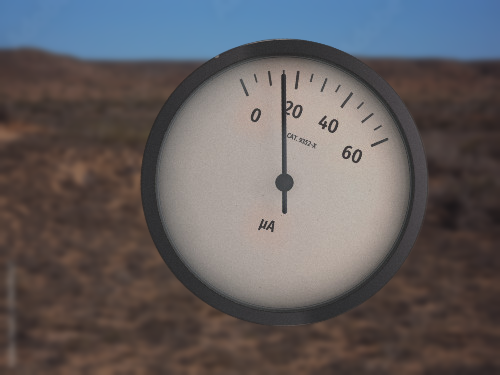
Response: 15µA
